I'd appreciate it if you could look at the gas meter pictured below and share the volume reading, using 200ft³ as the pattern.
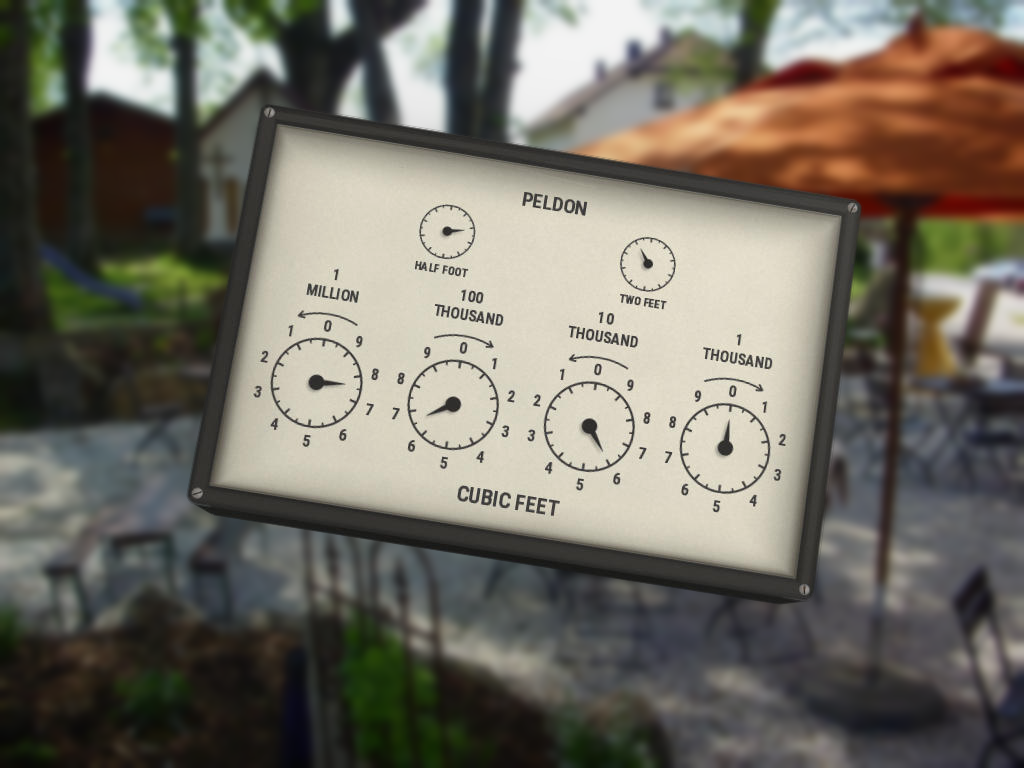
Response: 766000ft³
